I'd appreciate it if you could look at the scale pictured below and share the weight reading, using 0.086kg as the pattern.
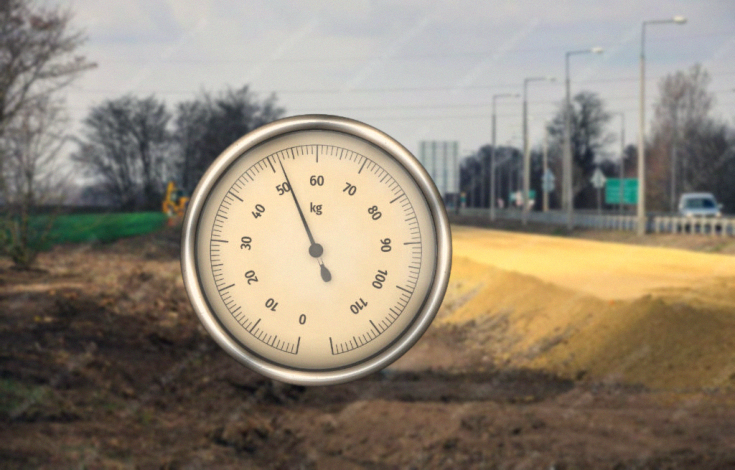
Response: 52kg
